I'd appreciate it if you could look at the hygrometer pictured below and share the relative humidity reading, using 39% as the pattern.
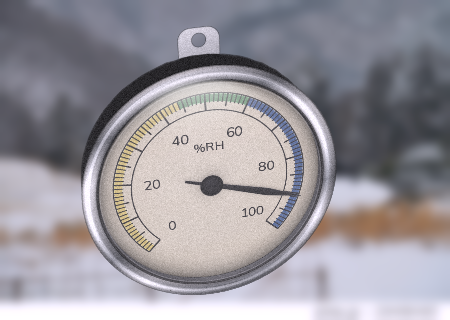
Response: 90%
